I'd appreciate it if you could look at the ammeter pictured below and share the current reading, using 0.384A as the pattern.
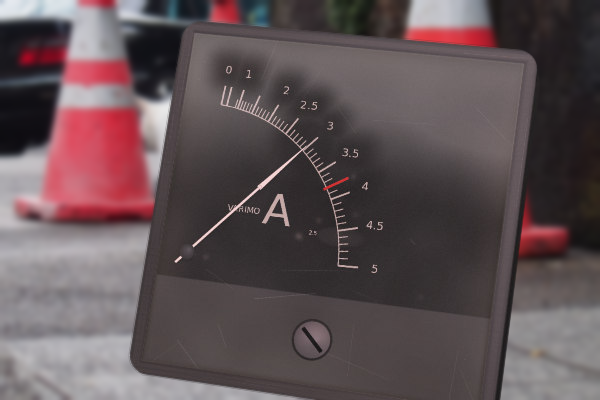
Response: 3A
